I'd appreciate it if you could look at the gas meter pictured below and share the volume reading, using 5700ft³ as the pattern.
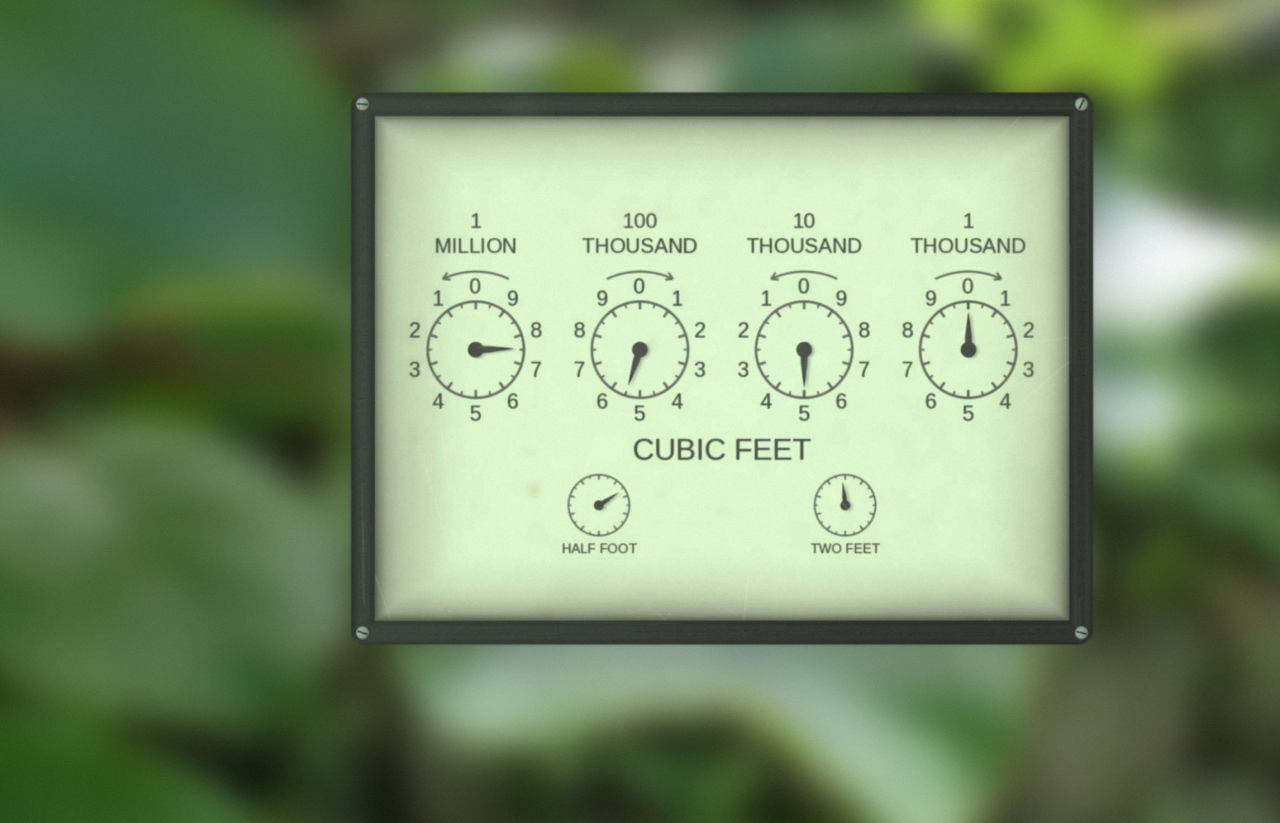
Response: 755000ft³
